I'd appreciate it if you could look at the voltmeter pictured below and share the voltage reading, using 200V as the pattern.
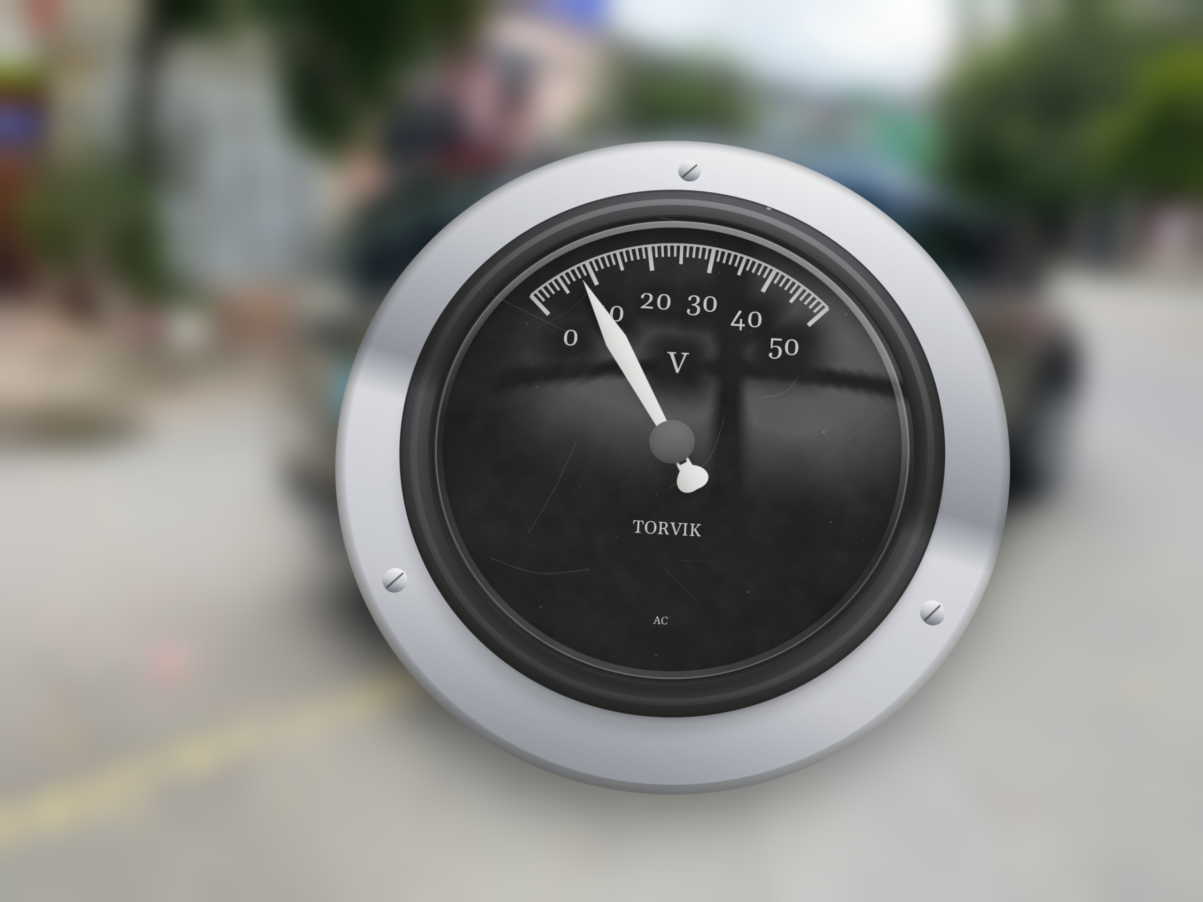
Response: 8V
